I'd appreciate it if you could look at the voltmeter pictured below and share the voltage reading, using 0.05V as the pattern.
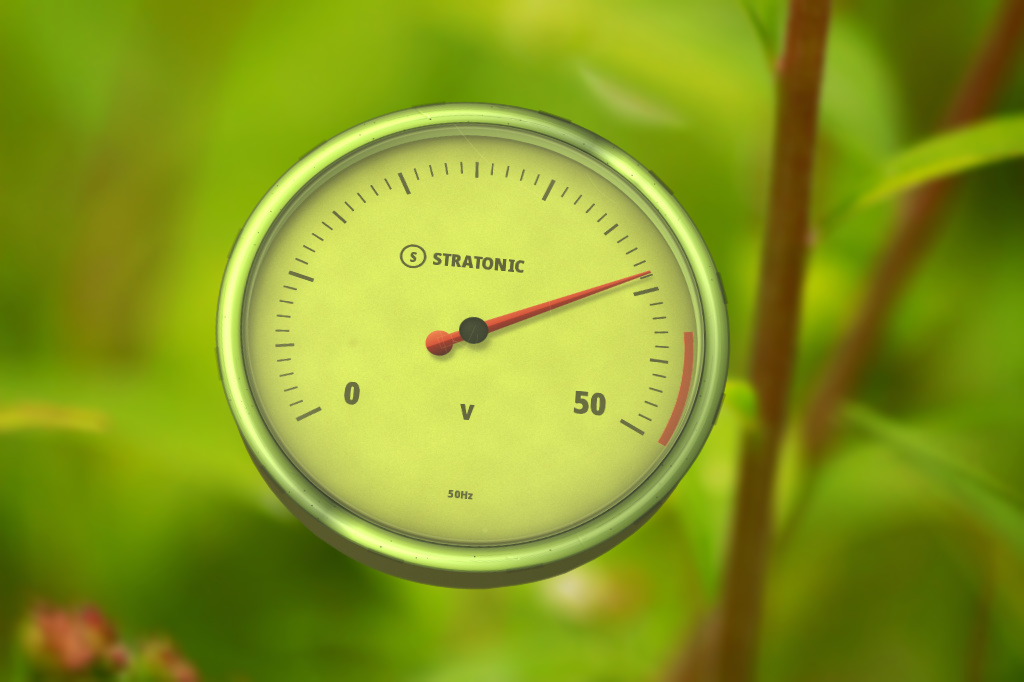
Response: 39V
